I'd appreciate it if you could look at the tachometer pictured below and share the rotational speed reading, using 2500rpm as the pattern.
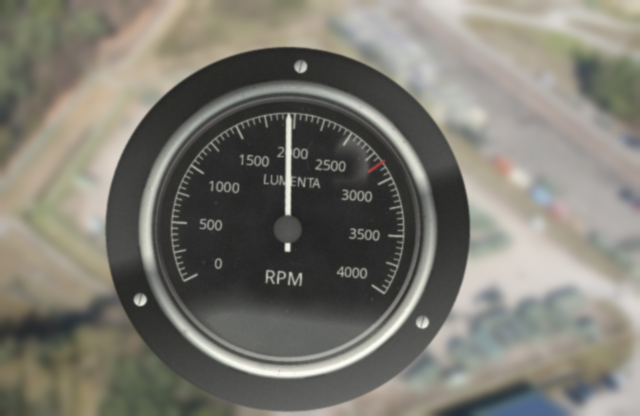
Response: 1950rpm
